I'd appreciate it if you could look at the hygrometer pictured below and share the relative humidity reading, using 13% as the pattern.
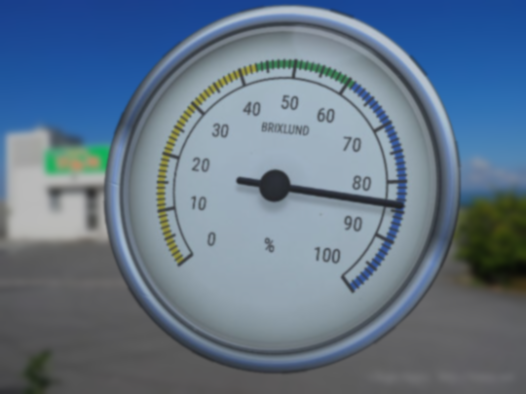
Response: 84%
